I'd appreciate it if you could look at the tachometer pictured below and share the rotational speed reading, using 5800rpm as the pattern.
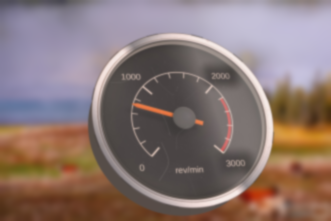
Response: 700rpm
